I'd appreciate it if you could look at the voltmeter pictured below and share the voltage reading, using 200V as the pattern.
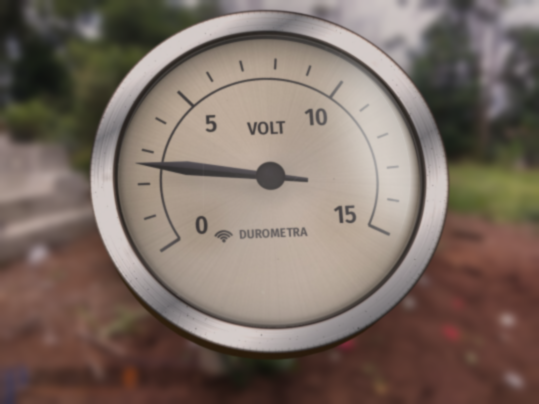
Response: 2.5V
